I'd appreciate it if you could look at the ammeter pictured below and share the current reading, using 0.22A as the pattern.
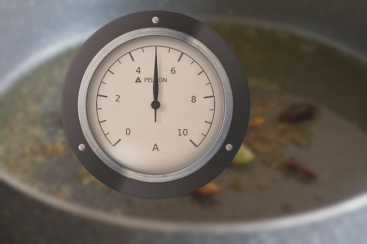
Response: 5A
